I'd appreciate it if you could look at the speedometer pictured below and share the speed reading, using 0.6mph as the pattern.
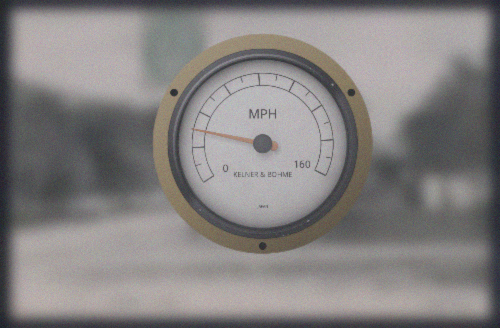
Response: 30mph
